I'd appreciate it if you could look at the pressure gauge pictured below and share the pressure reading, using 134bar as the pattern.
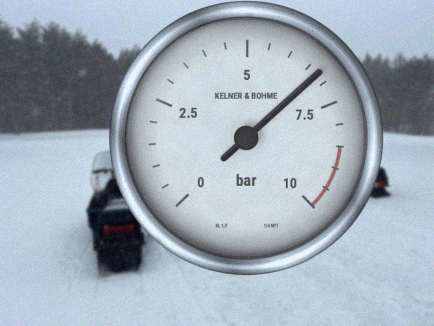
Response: 6.75bar
